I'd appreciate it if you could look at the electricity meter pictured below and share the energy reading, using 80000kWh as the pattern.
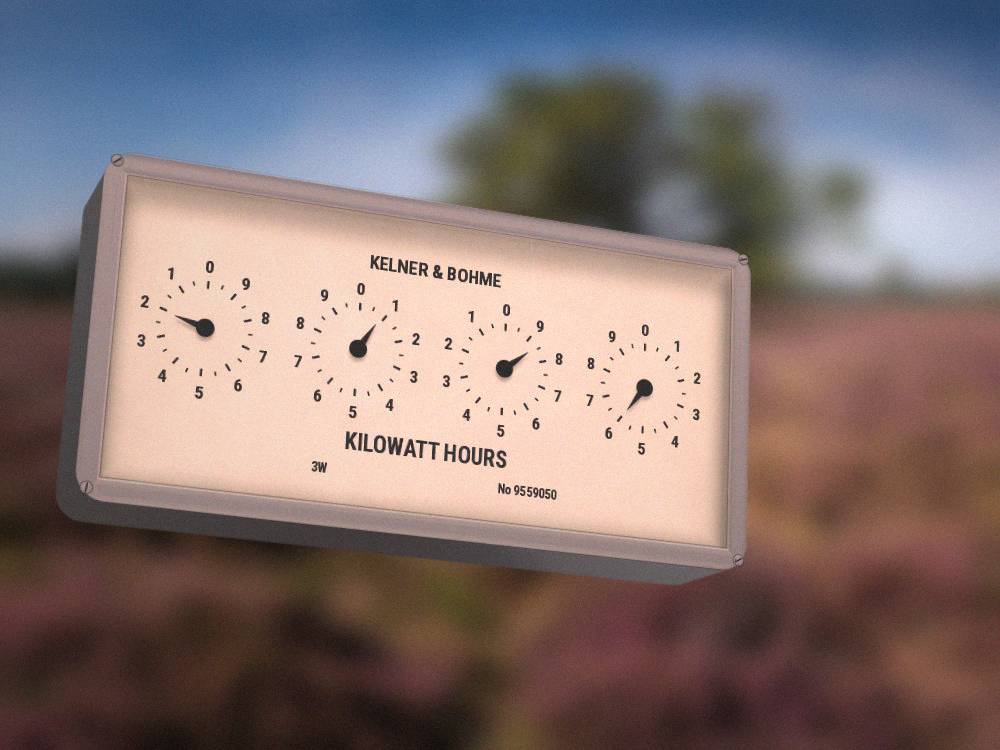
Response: 2086kWh
